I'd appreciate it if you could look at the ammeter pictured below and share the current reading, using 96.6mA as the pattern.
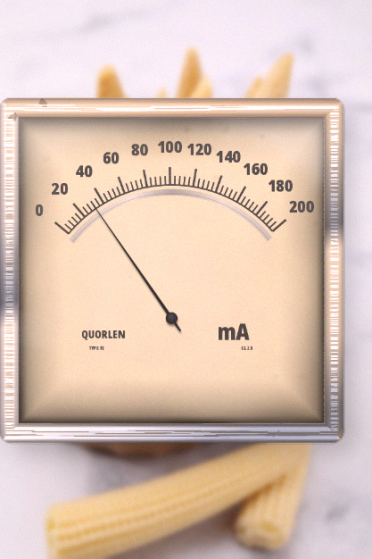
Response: 32mA
